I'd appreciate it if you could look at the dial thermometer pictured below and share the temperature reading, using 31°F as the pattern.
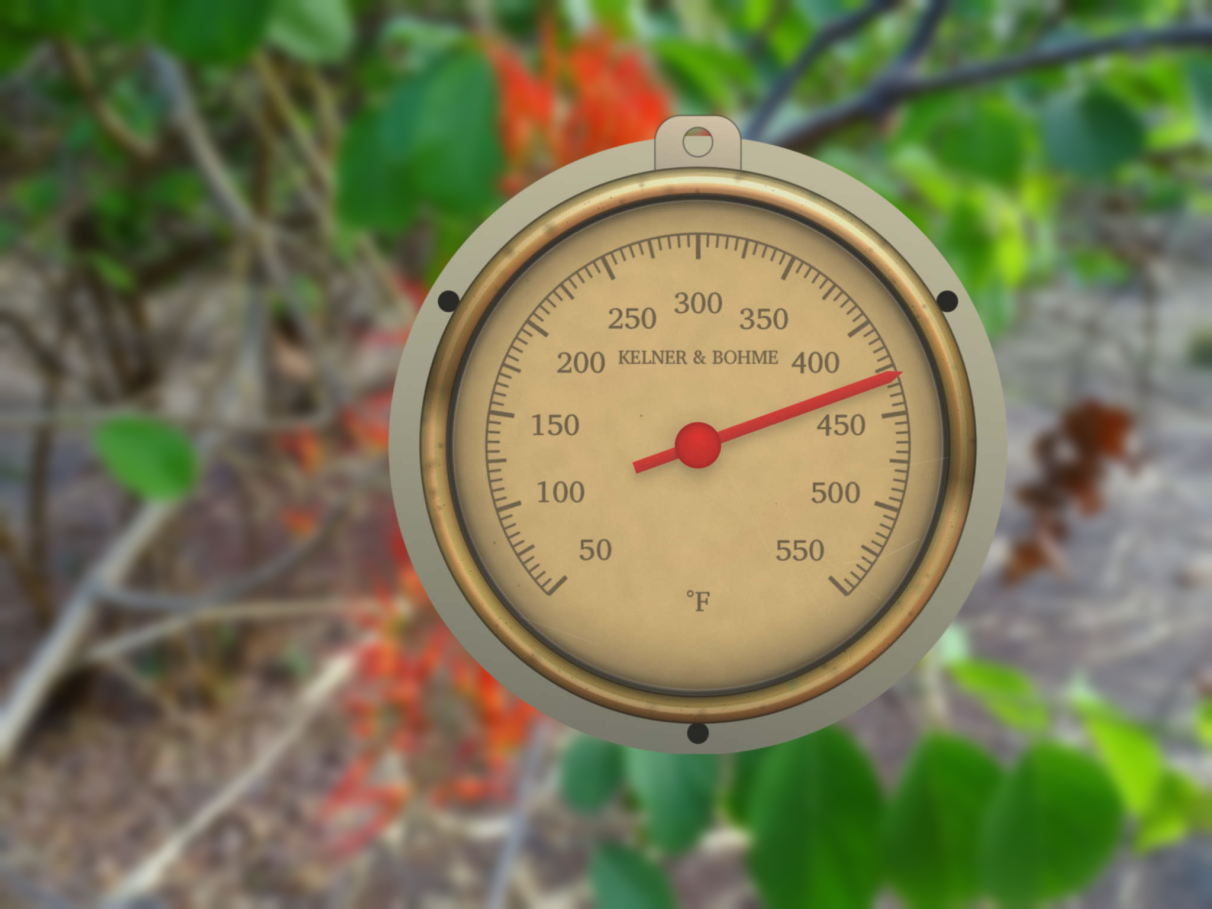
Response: 430°F
